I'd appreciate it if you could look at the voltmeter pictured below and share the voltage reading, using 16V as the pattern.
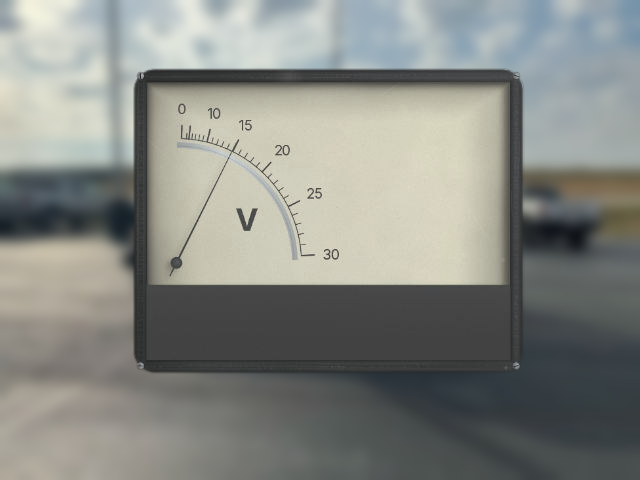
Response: 15V
